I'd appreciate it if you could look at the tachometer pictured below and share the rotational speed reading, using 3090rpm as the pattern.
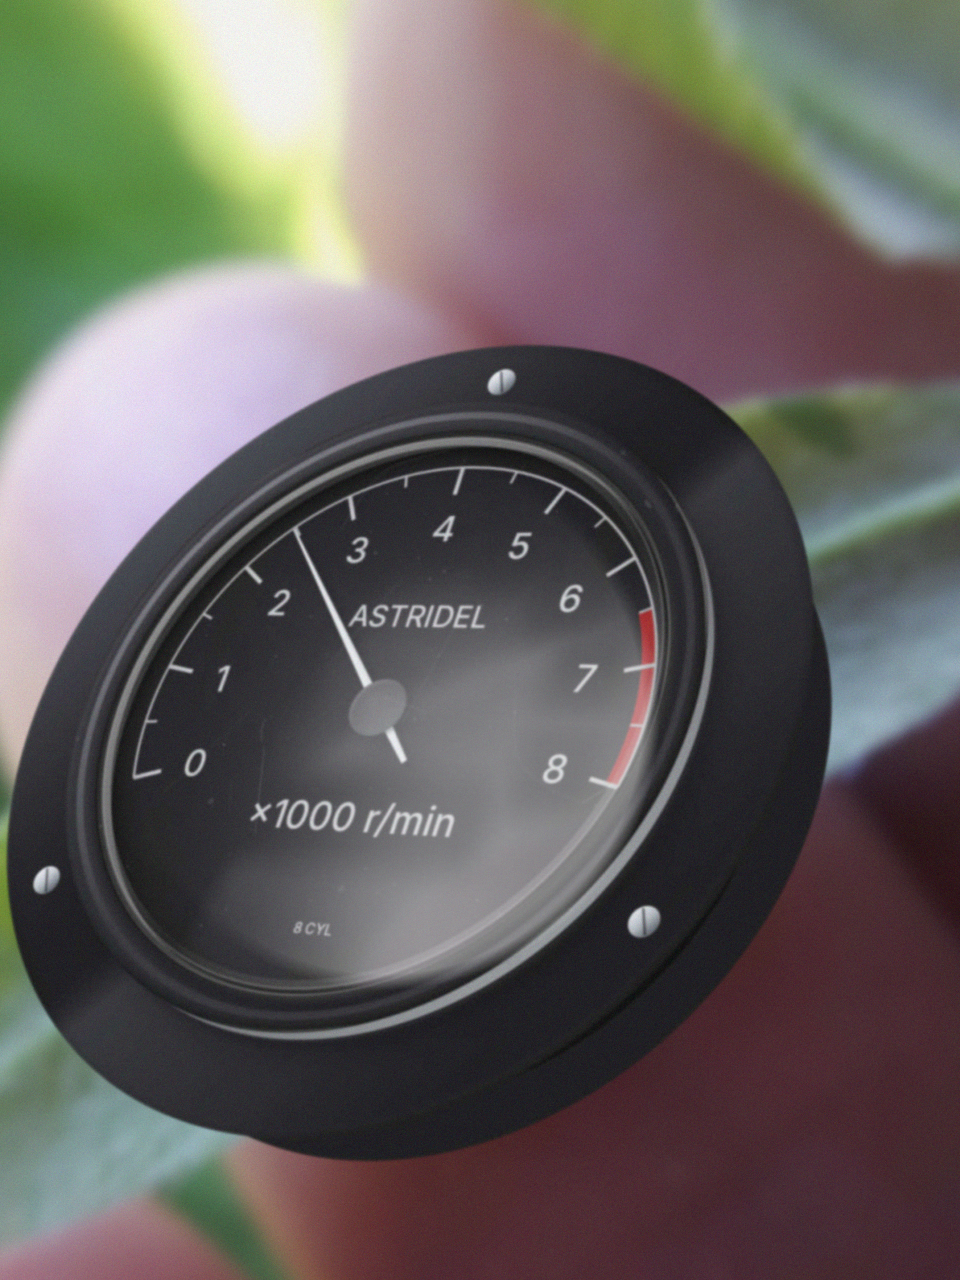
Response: 2500rpm
